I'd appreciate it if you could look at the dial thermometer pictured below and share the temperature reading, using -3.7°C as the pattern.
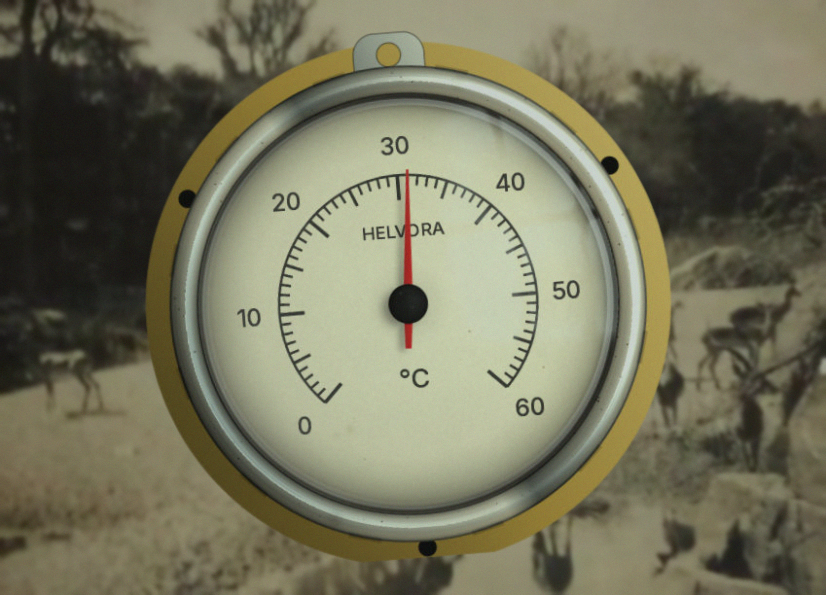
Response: 31°C
